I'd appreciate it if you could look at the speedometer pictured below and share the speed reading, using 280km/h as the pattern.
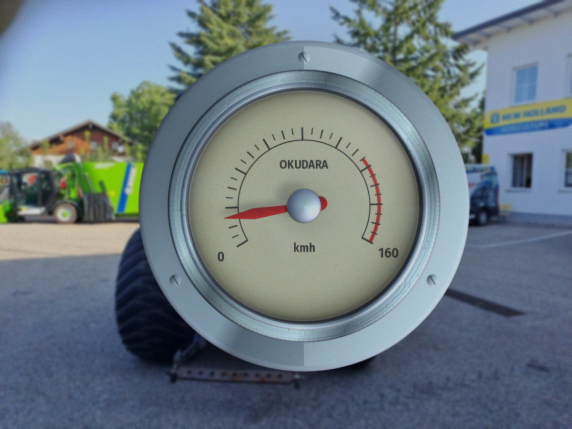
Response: 15km/h
